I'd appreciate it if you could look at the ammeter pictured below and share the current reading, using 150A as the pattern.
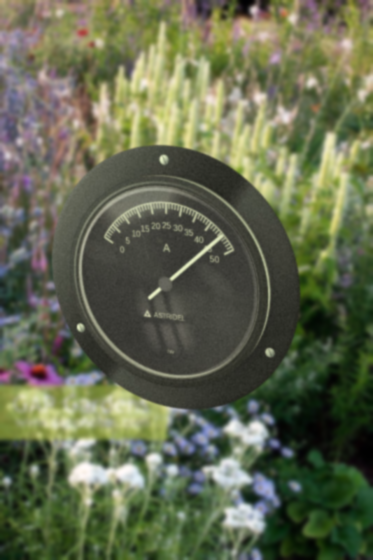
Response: 45A
